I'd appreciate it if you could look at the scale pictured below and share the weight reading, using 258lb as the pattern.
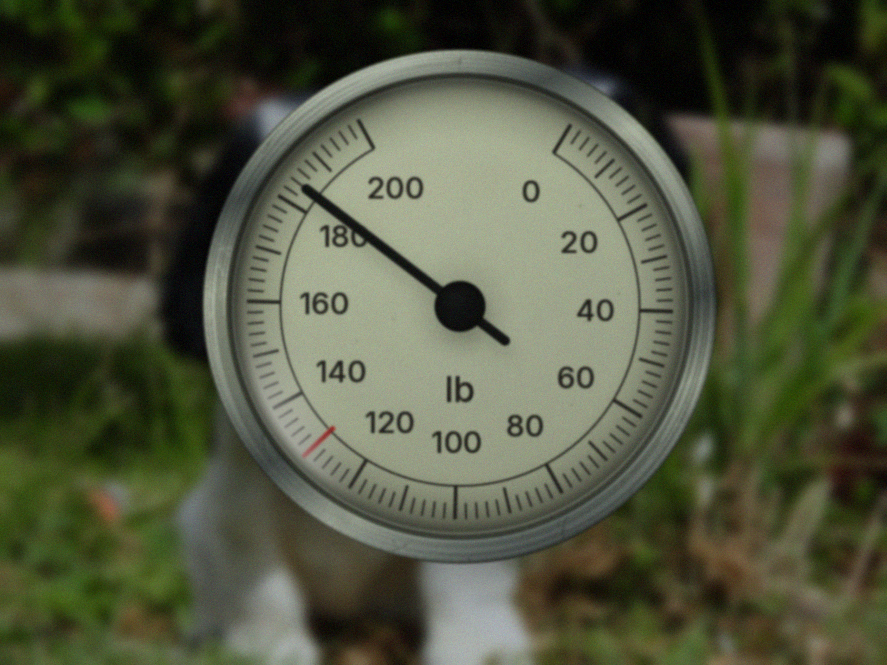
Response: 184lb
